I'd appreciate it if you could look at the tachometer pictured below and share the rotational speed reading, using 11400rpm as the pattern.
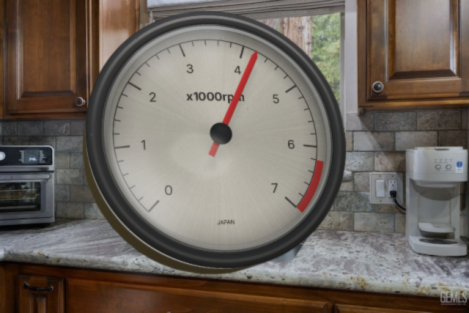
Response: 4200rpm
